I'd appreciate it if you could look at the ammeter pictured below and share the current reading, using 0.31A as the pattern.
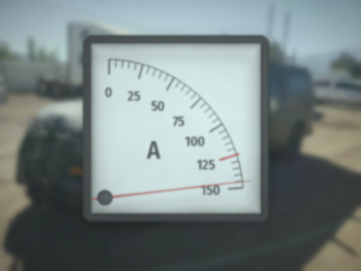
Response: 145A
